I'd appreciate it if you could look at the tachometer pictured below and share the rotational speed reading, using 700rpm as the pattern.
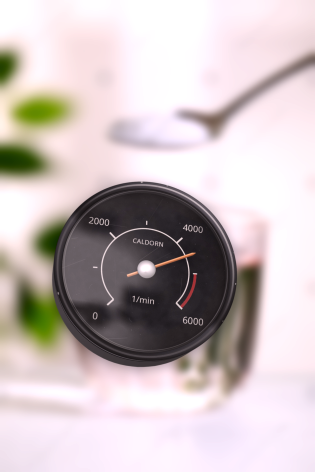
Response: 4500rpm
